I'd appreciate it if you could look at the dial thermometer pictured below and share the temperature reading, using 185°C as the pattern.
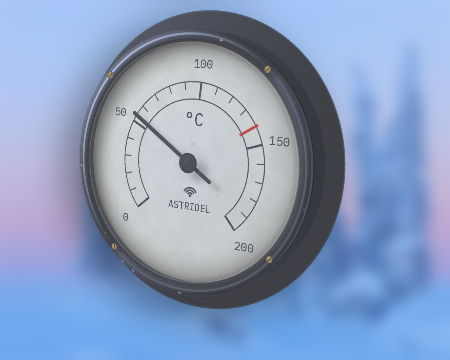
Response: 55°C
